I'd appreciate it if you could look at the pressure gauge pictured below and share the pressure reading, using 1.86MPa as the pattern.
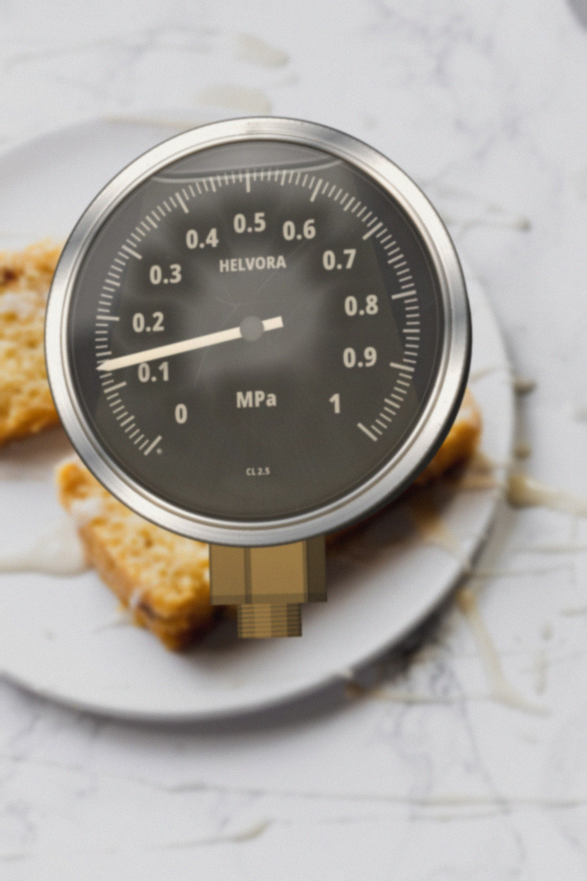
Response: 0.13MPa
